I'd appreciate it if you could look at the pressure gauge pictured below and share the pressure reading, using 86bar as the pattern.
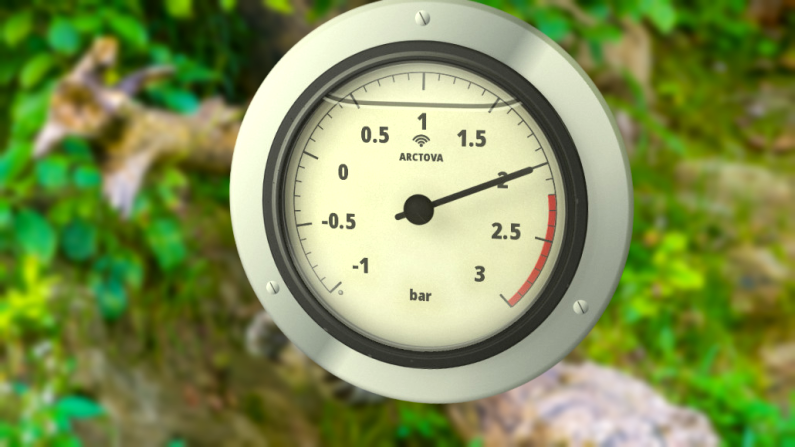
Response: 2bar
